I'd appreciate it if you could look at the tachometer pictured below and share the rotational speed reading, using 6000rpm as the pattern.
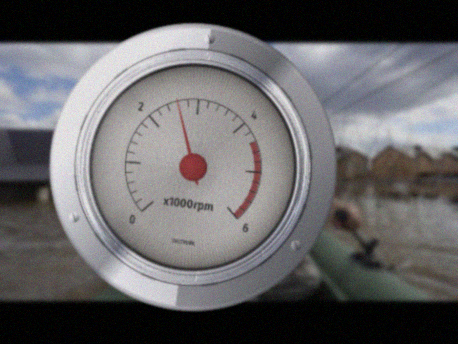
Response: 2600rpm
